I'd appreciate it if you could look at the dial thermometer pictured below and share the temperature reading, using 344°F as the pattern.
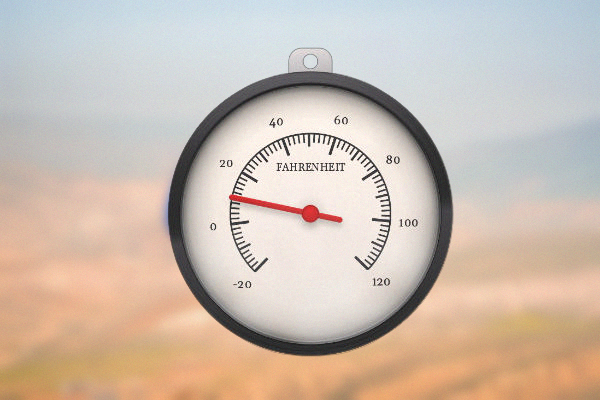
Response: 10°F
